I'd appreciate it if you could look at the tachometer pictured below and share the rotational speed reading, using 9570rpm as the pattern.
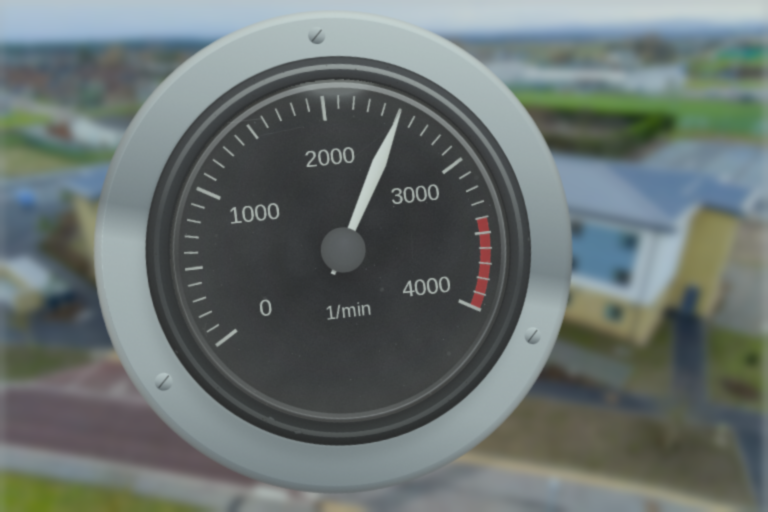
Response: 2500rpm
